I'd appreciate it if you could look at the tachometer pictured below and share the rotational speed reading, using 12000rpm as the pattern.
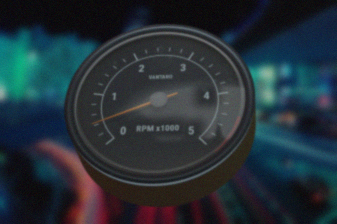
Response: 400rpm
